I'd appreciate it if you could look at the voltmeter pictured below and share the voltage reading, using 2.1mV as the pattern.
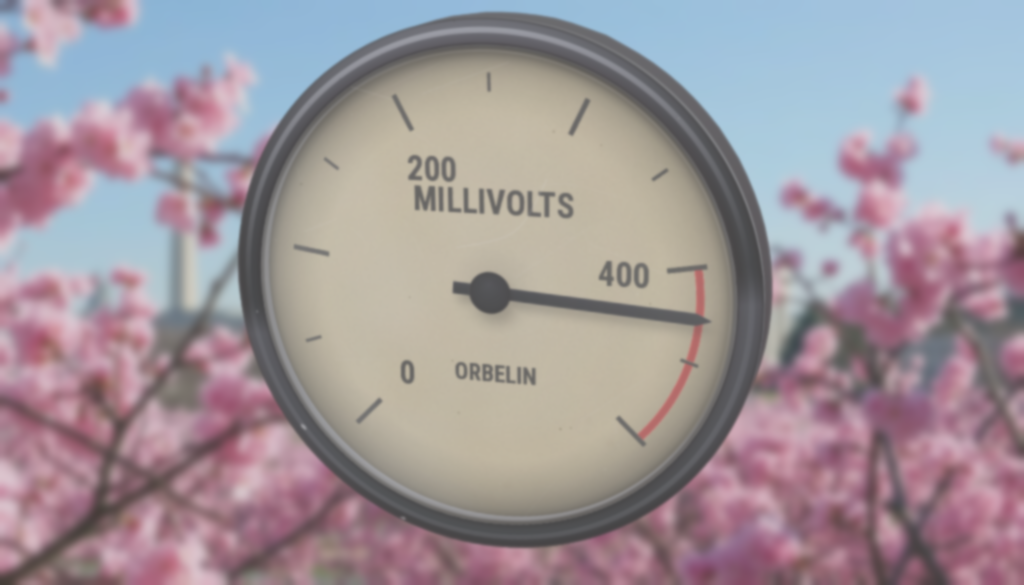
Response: 425mV
